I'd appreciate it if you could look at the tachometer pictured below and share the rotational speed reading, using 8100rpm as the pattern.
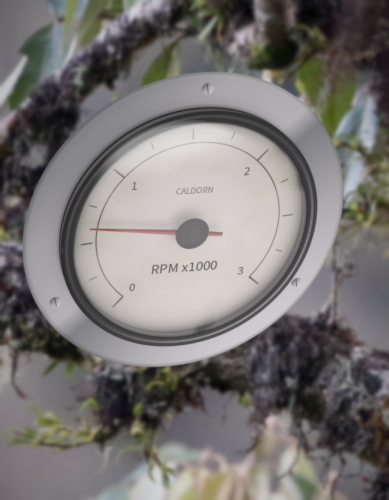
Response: 625rpm
